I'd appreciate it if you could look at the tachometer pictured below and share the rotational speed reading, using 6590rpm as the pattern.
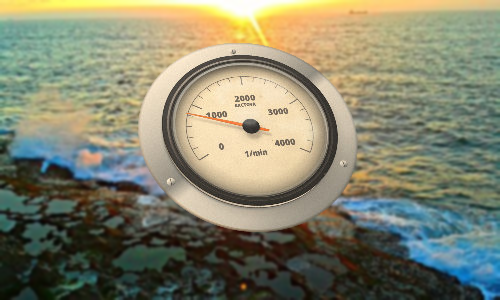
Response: 800rpm
